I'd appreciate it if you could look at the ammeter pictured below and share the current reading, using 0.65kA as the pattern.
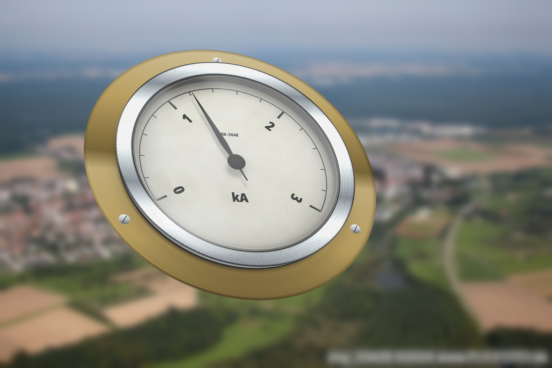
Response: 1.2kA
